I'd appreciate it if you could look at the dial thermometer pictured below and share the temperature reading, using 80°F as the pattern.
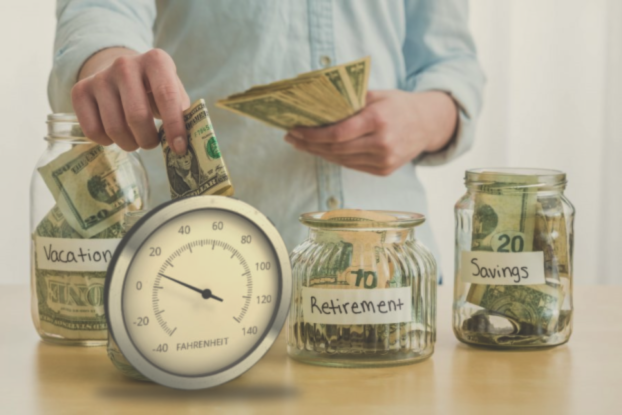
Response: 10°F
